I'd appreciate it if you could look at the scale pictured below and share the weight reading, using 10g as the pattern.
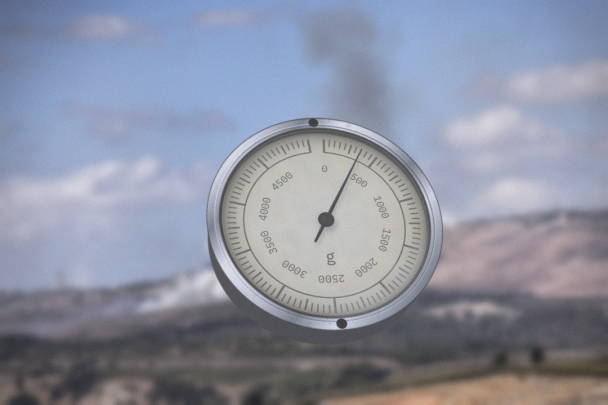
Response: 350g
